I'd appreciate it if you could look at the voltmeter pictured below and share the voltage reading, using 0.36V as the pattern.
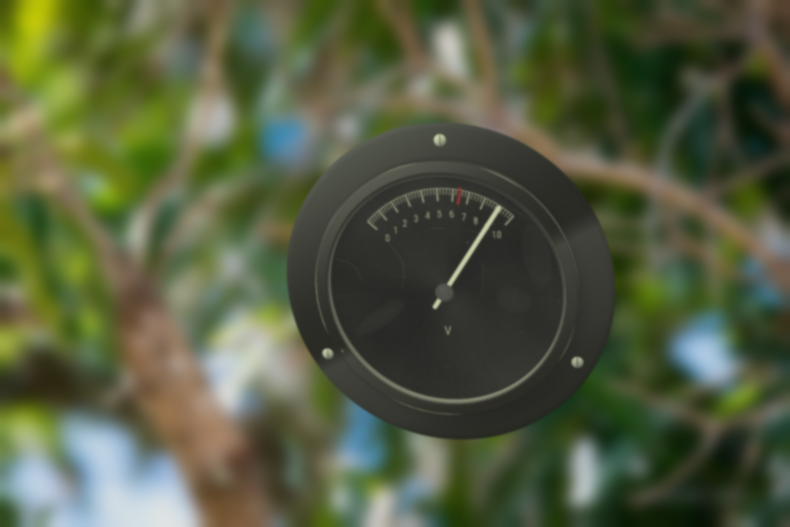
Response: 9V
